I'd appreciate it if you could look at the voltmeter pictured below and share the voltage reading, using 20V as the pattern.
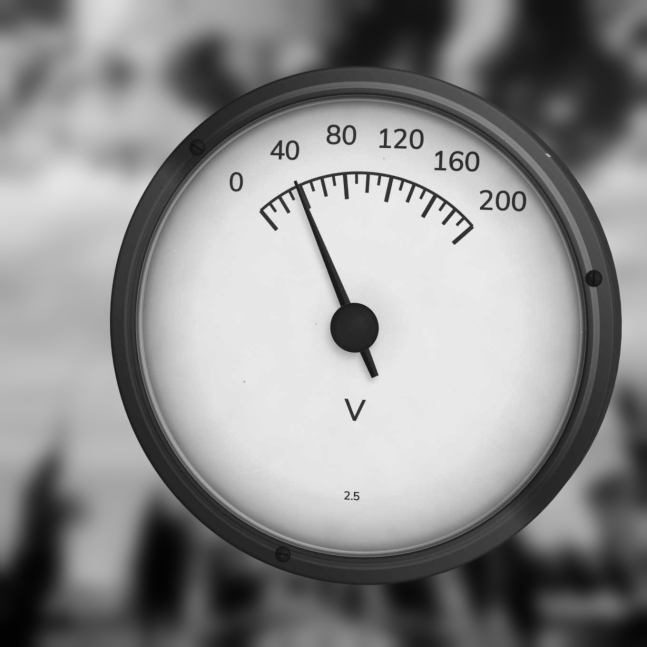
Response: 40V
